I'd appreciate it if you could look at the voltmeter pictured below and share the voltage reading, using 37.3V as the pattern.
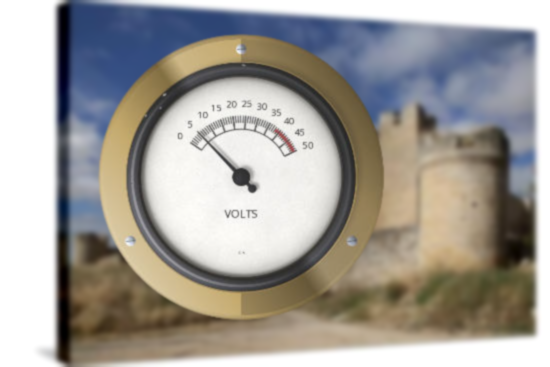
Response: 5V
